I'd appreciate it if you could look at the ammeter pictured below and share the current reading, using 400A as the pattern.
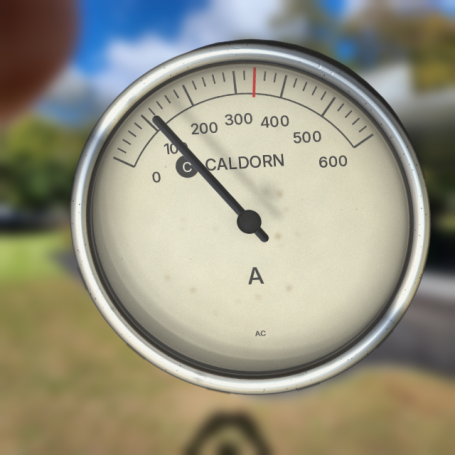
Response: 120A
